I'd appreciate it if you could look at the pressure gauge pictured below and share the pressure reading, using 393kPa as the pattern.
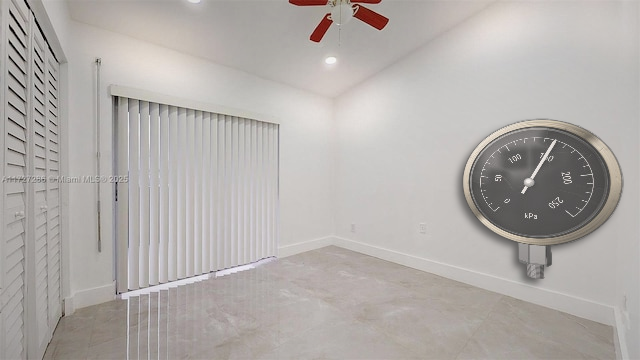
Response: 150kPa
